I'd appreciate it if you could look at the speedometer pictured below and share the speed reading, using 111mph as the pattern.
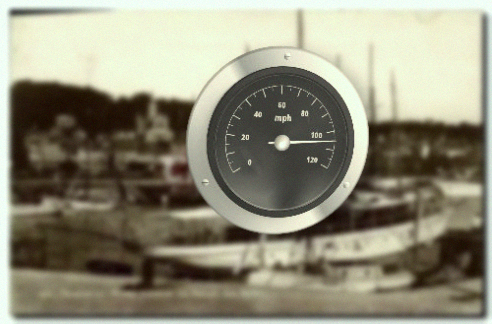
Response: 105mph
